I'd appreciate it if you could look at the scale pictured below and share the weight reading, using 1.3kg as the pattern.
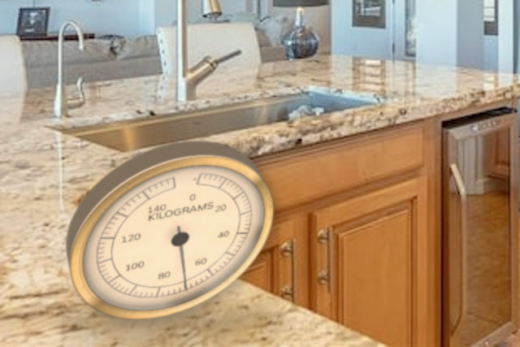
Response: 70kg
